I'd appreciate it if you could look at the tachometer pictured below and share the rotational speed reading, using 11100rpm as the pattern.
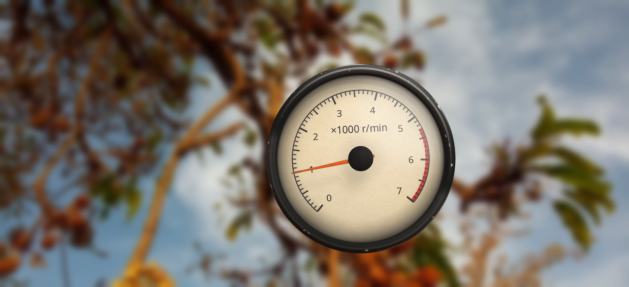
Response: 1000rpm
